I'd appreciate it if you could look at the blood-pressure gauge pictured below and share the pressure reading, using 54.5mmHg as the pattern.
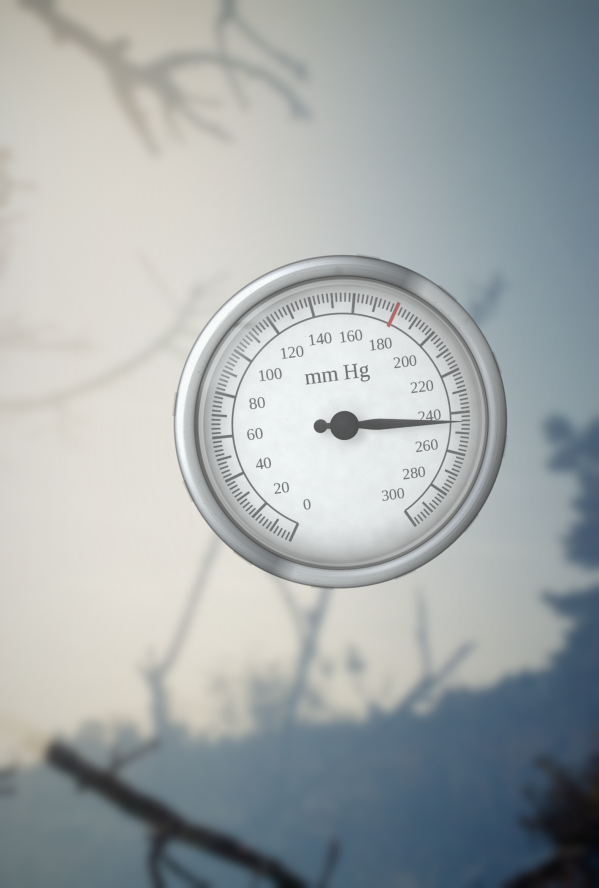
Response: 244mmHg
